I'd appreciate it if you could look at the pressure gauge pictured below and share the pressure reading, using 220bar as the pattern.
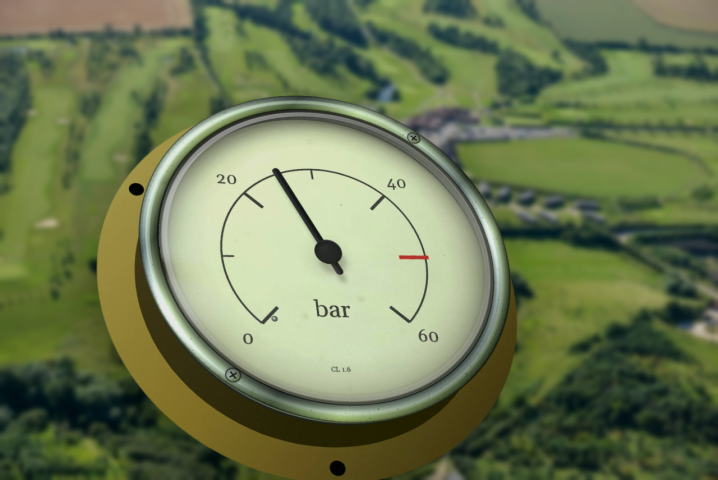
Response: 25bar
